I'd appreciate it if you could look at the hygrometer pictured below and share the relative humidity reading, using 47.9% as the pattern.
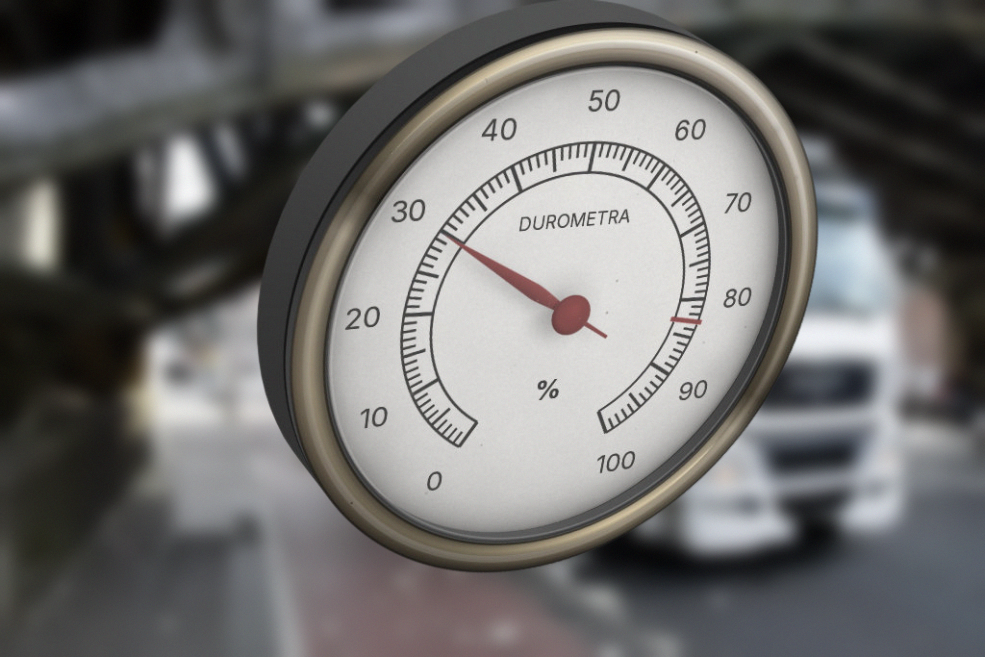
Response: 30%
